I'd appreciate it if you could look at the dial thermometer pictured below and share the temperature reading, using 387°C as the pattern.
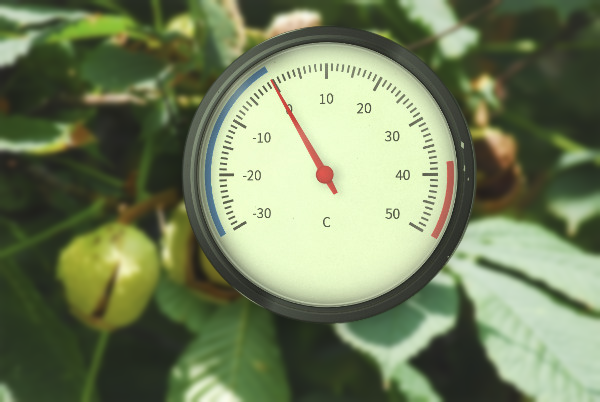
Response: 0°C
